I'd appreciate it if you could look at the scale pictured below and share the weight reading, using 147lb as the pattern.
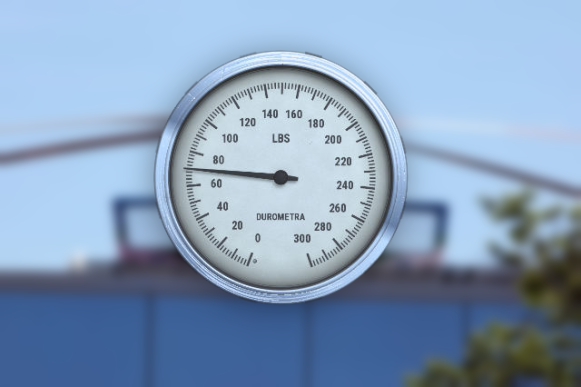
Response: 70lb
